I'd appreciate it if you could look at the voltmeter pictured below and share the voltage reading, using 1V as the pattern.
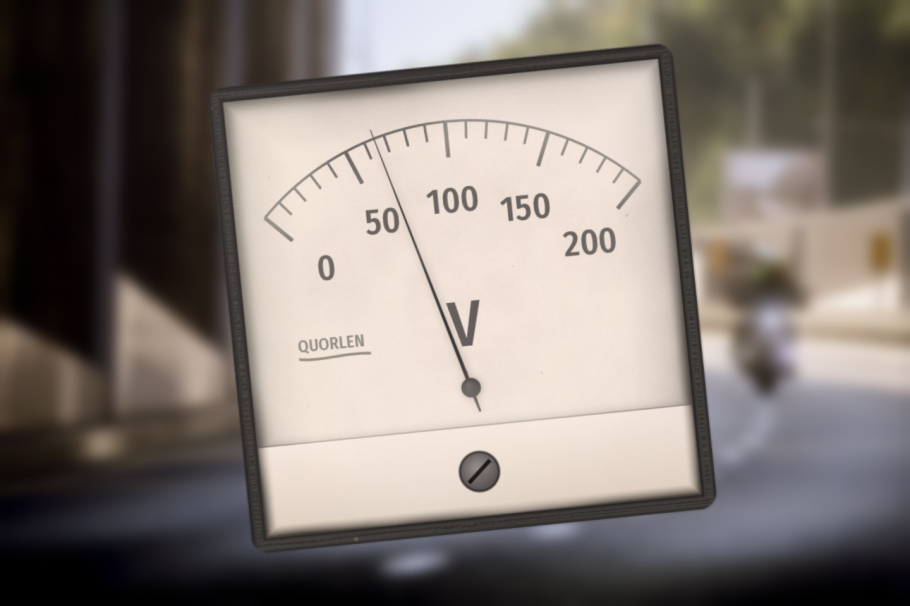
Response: 65V
